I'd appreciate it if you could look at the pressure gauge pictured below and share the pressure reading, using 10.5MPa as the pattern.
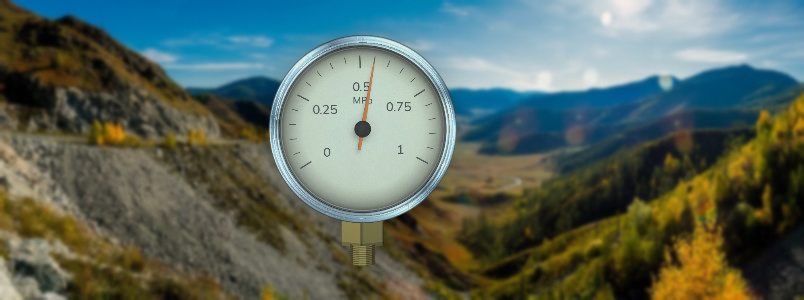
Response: 0.55MPa
